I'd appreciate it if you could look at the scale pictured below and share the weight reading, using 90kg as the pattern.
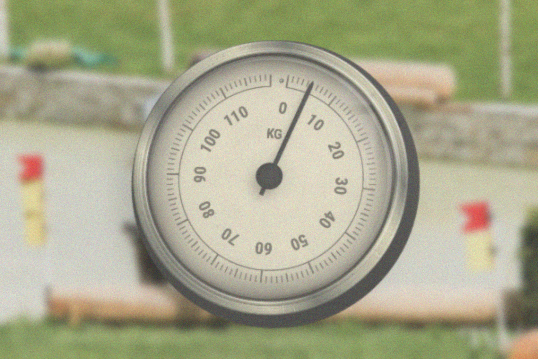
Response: 5kg
